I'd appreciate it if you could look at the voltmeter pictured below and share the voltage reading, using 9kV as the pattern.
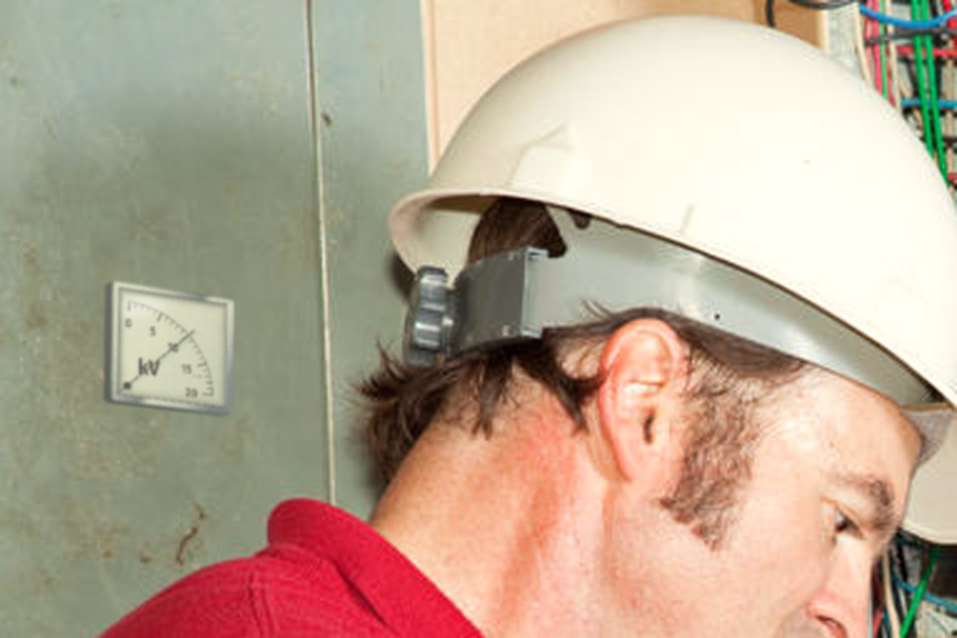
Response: 10kV
